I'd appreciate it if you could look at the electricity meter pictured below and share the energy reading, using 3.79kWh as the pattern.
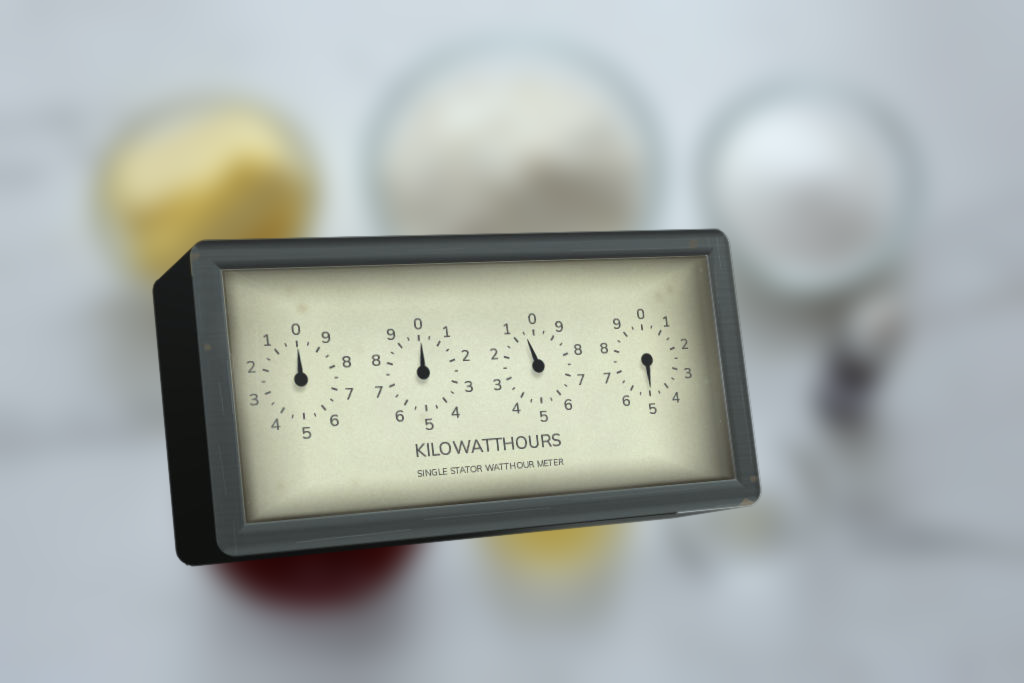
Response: 5kWh
